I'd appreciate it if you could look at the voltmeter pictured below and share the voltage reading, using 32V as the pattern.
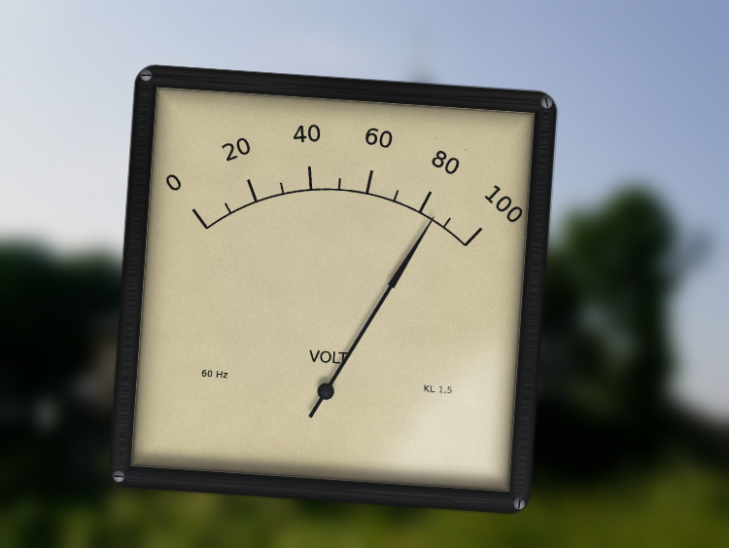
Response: 85V
